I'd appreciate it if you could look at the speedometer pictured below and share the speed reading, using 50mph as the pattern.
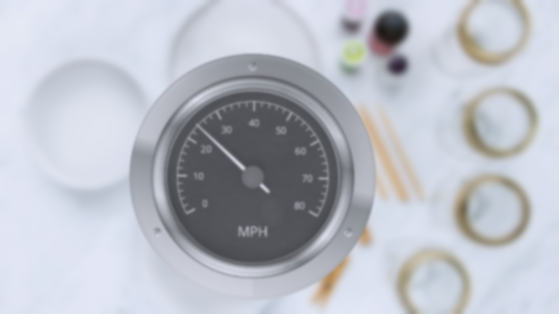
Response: 24mph
